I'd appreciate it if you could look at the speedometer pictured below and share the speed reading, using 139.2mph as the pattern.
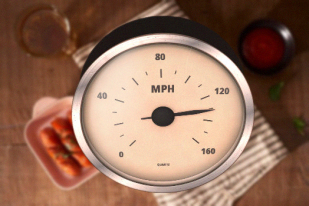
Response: 130mph
